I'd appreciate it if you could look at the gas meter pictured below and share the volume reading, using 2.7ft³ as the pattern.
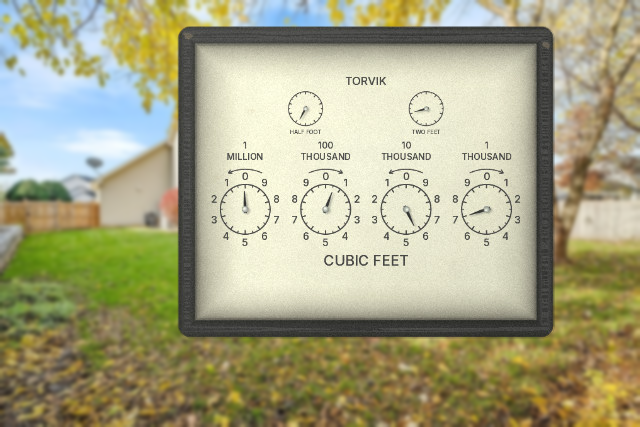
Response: 5700ft³
